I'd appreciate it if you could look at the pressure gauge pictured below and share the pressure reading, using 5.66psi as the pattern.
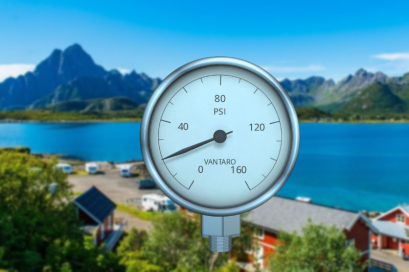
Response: 20psi
